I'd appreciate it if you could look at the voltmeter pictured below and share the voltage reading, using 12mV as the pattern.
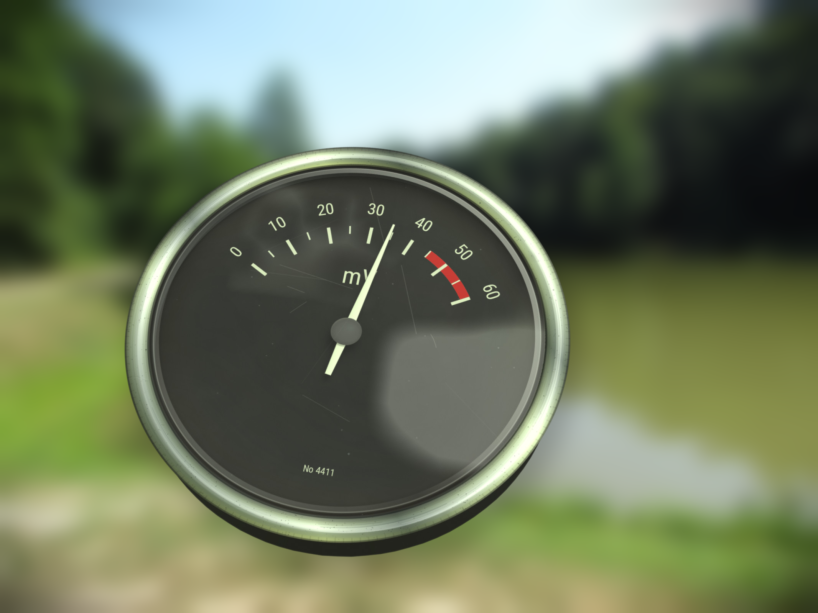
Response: 35mV
